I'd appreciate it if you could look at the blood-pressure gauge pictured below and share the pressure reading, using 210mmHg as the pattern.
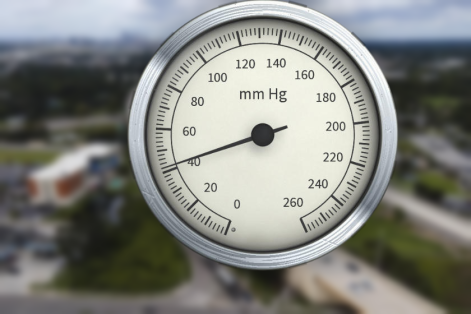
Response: 42mmHg
